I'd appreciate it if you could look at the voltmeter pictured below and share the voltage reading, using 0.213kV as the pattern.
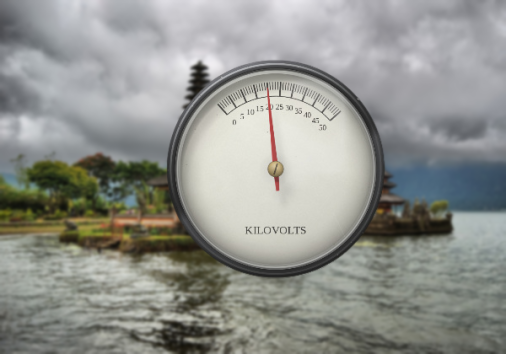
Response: 20kV
